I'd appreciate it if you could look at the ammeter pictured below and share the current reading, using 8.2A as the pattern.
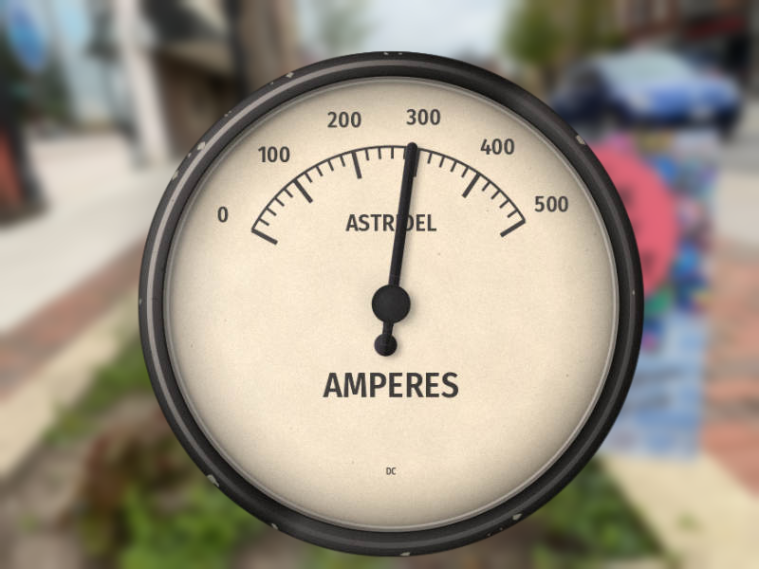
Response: 290A
